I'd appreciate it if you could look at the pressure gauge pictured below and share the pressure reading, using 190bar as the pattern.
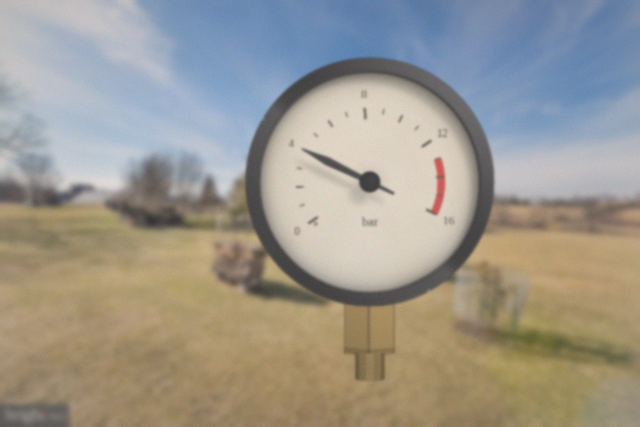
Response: 4bar
